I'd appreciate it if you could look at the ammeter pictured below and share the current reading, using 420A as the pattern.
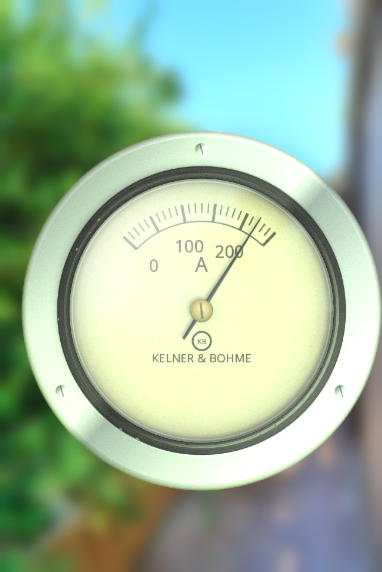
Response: 220A
